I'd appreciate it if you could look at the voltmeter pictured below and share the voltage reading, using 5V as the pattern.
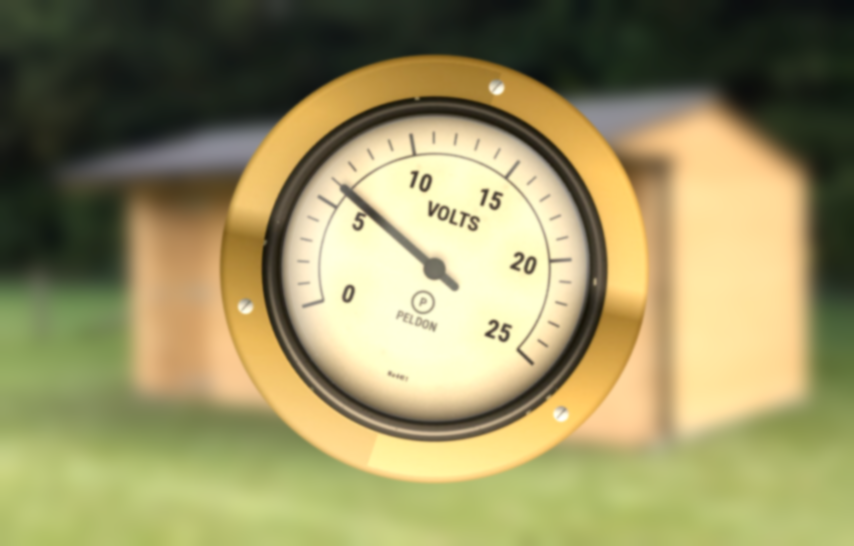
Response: 6V
